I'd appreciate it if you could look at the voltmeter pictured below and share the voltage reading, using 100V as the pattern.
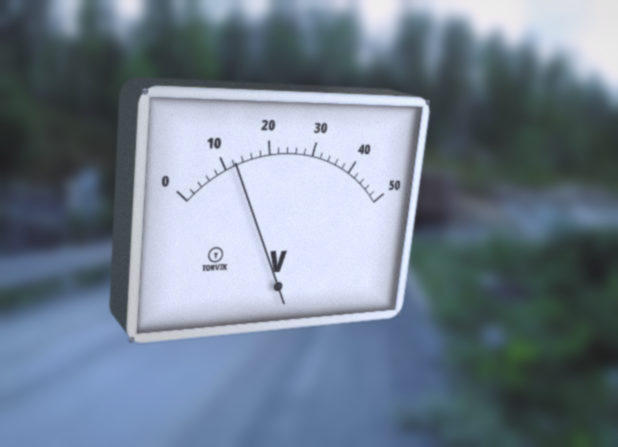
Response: 12V
